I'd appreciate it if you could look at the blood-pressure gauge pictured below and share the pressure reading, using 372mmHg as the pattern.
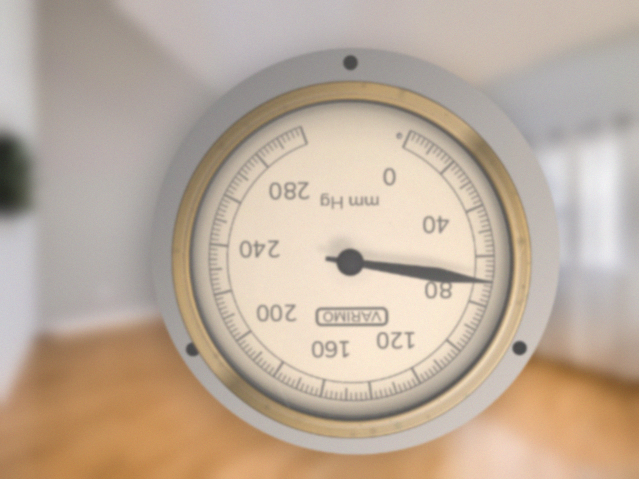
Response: 70mmHg
